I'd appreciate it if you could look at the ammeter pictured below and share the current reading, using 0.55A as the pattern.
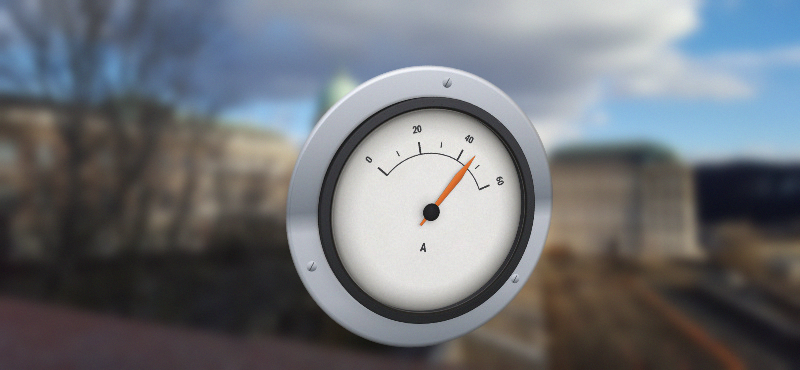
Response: 45A
